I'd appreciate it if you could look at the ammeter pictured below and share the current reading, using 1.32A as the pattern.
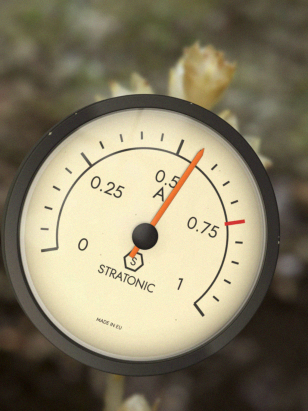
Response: 0.55A
